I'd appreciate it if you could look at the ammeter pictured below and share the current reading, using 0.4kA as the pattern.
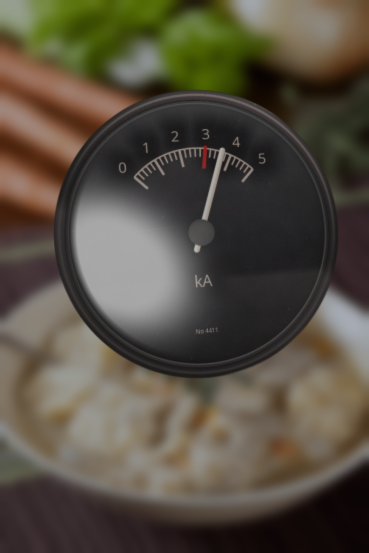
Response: 3.6kA
